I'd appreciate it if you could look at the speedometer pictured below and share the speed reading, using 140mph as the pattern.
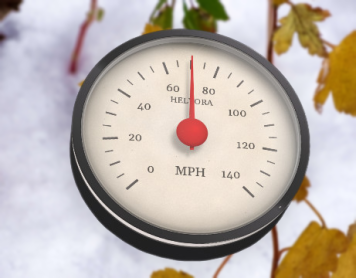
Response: 70mph
